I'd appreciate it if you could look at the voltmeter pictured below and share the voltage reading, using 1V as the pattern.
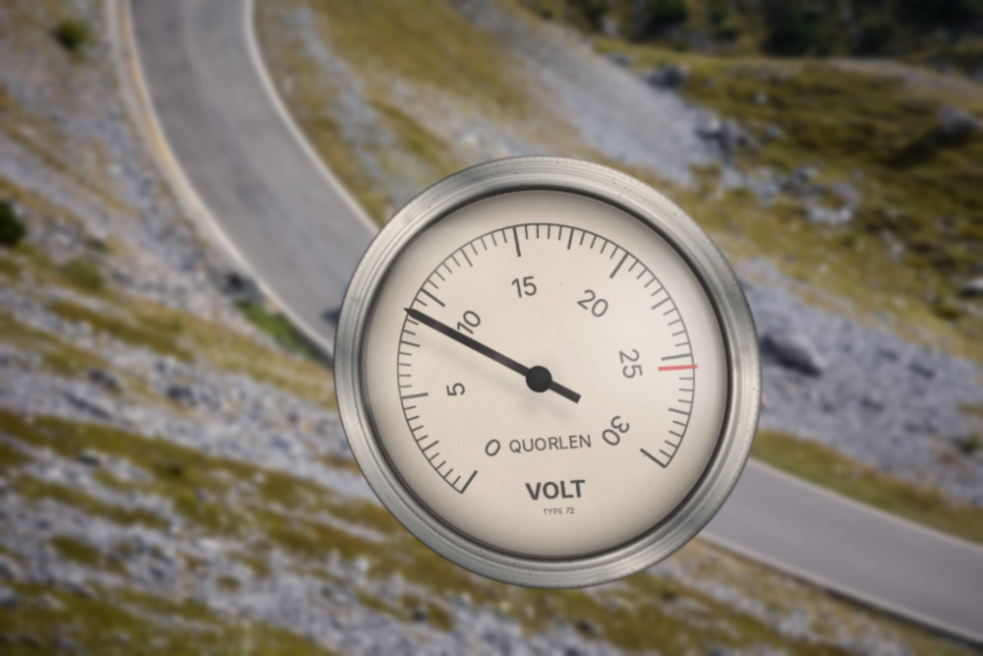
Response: 9V
